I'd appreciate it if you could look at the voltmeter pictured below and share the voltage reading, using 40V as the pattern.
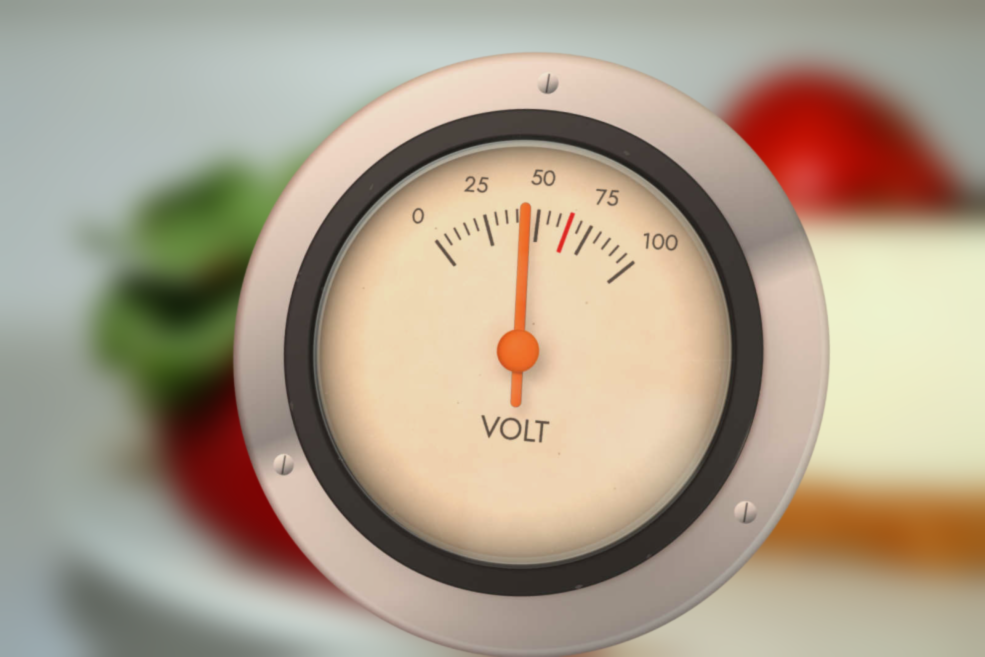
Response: 45V
